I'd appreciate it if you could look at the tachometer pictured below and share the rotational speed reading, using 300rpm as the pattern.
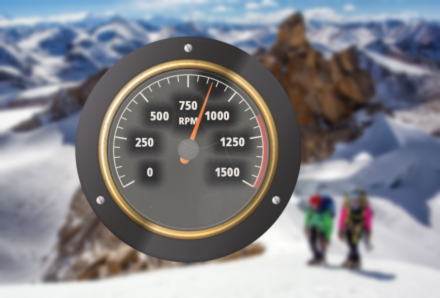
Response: 875rpm
